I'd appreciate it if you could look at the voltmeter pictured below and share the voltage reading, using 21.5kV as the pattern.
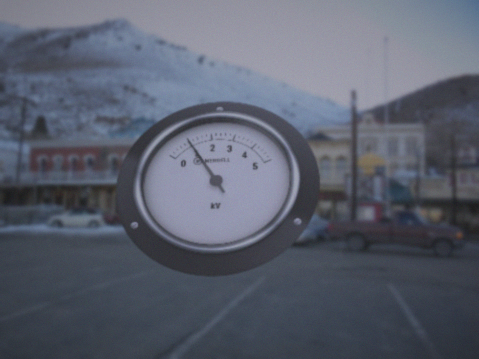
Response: 1kV
